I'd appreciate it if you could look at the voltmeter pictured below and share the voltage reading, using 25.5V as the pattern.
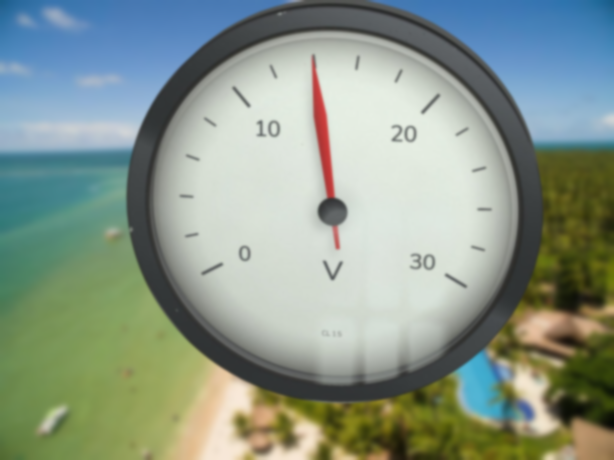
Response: 14V
